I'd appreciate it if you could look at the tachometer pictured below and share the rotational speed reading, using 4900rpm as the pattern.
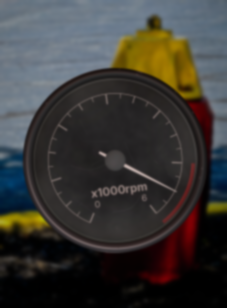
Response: 5500rpm
